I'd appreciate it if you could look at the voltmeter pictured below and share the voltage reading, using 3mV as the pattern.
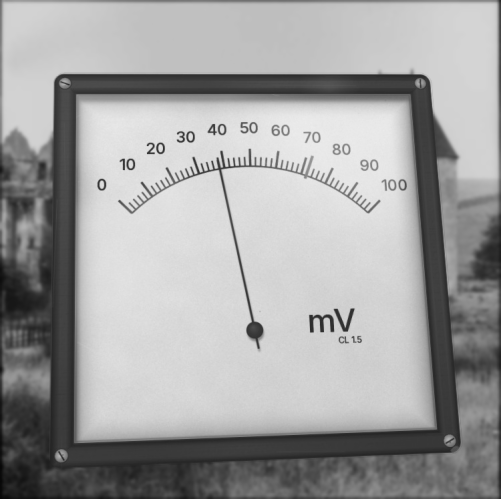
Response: 38mV
